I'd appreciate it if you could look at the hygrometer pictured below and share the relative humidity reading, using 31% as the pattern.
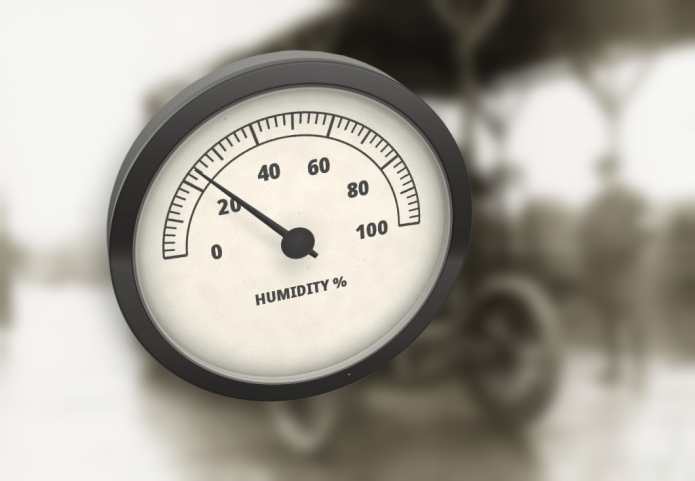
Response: 24%
